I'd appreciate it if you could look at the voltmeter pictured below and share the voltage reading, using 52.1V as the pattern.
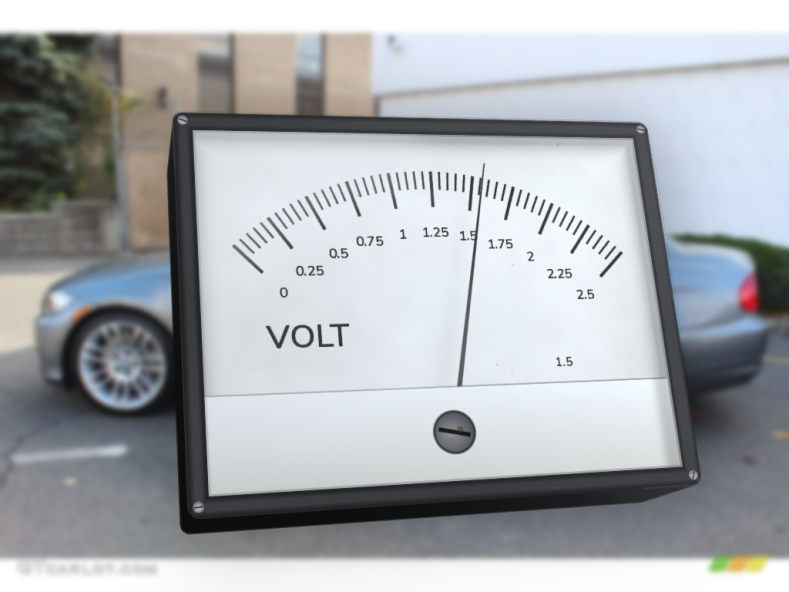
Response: 1.55V
